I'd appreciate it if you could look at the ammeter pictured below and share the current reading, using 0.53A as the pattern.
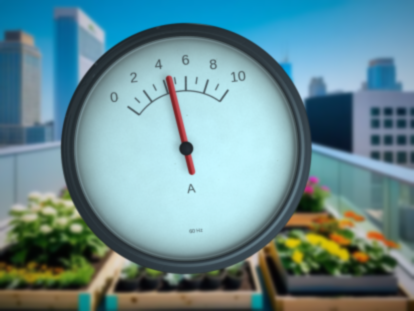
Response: 4.5A
